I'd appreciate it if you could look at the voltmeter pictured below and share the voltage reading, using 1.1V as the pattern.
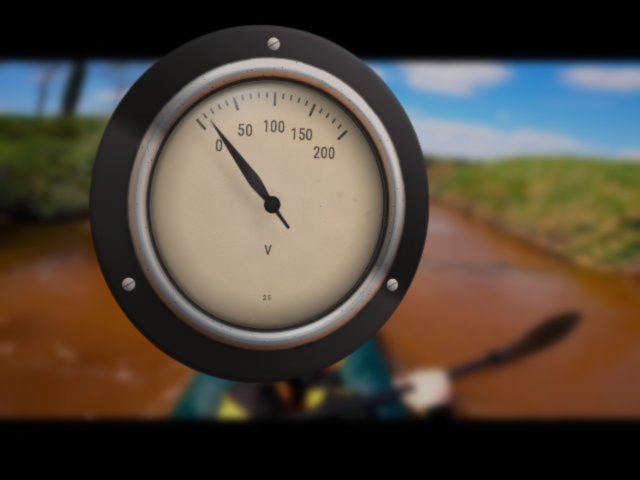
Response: 10V
